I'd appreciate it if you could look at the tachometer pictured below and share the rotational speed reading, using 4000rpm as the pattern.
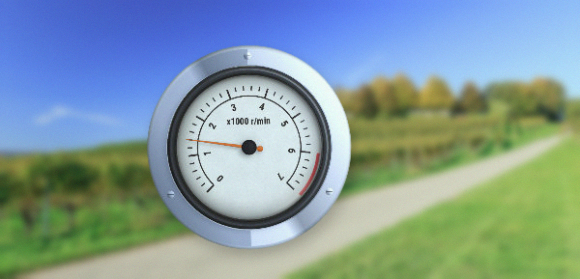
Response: 1400rpm
